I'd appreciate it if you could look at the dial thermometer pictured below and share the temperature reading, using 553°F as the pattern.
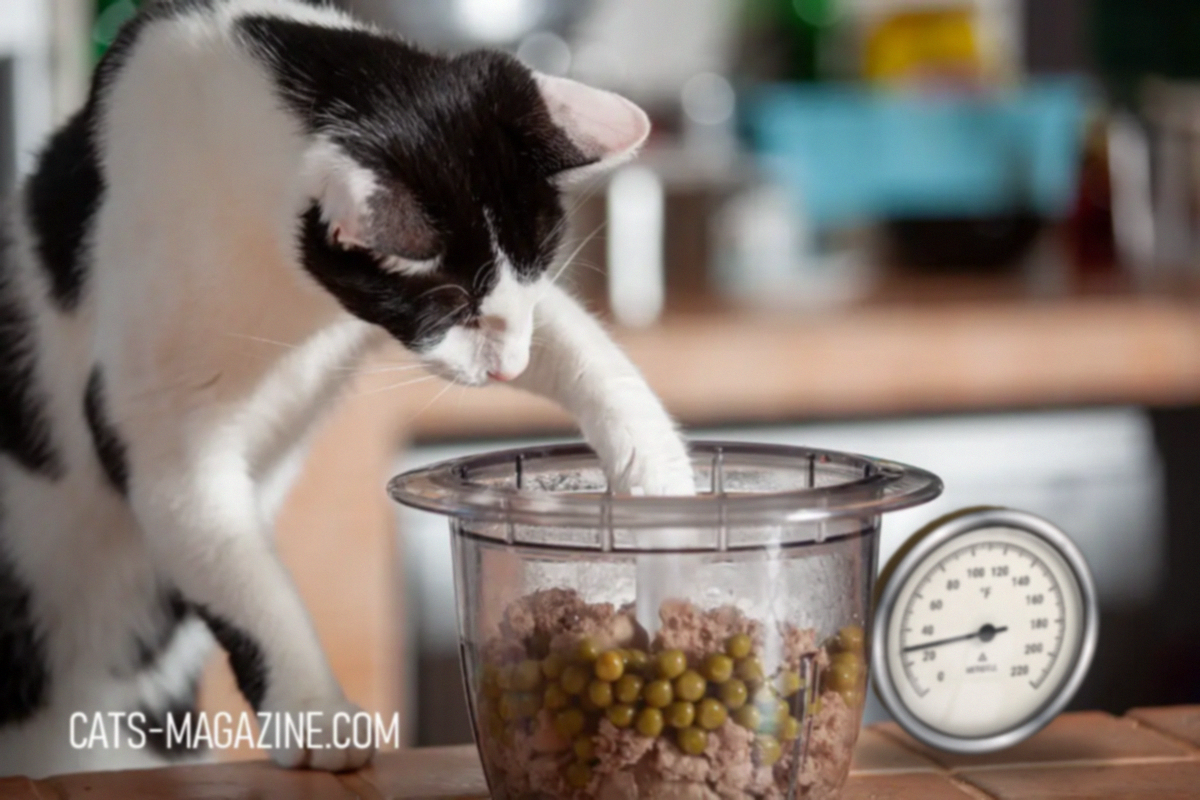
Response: 30°F
